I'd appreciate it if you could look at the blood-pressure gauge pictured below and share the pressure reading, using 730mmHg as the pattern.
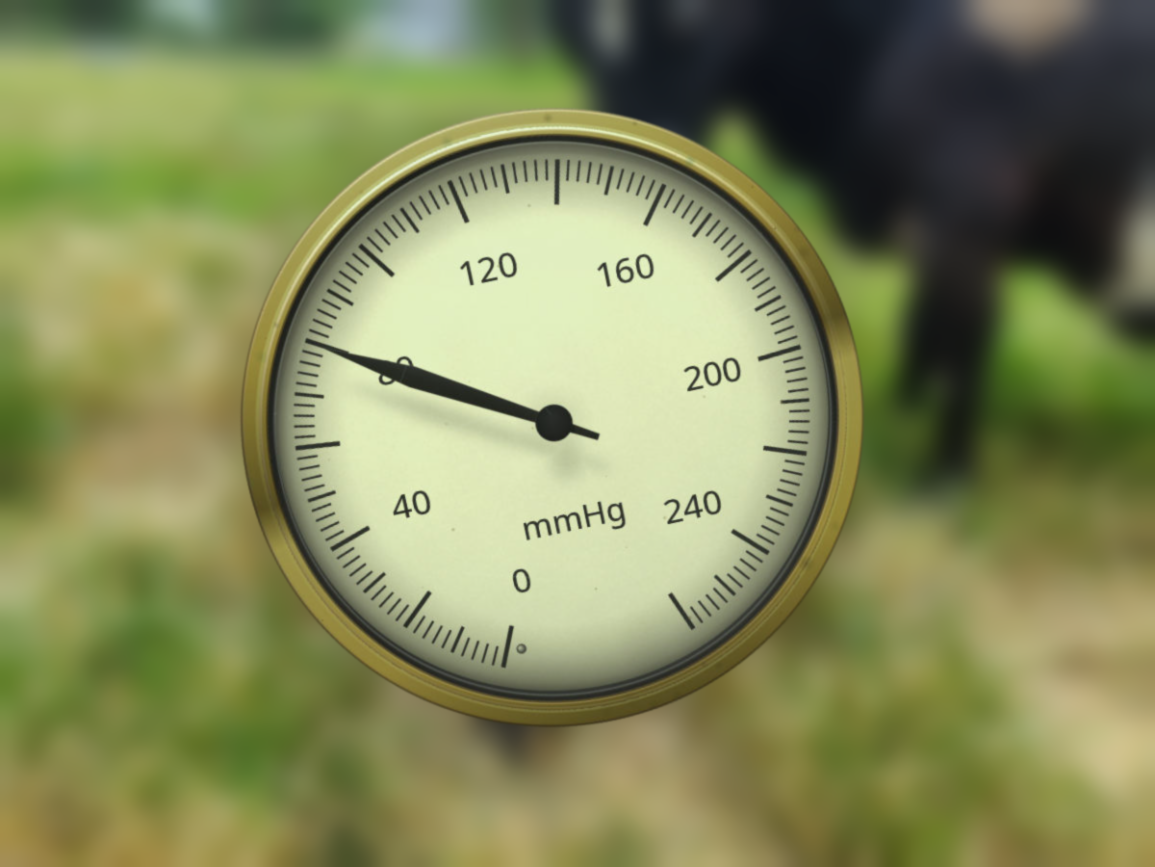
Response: 80mmHg
